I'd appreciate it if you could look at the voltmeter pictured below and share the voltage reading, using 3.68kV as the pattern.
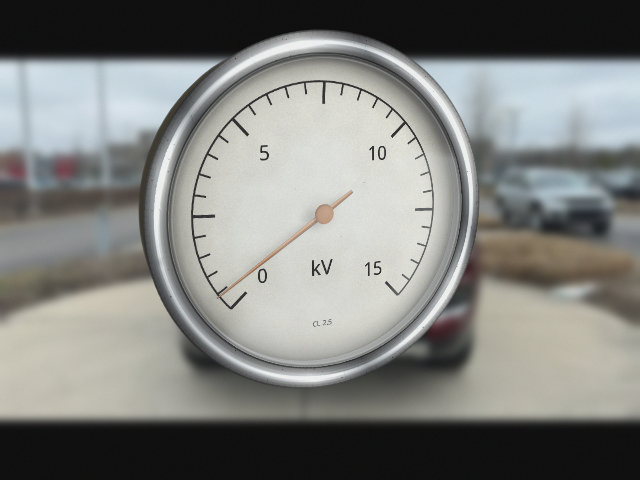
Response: 0.5kV
